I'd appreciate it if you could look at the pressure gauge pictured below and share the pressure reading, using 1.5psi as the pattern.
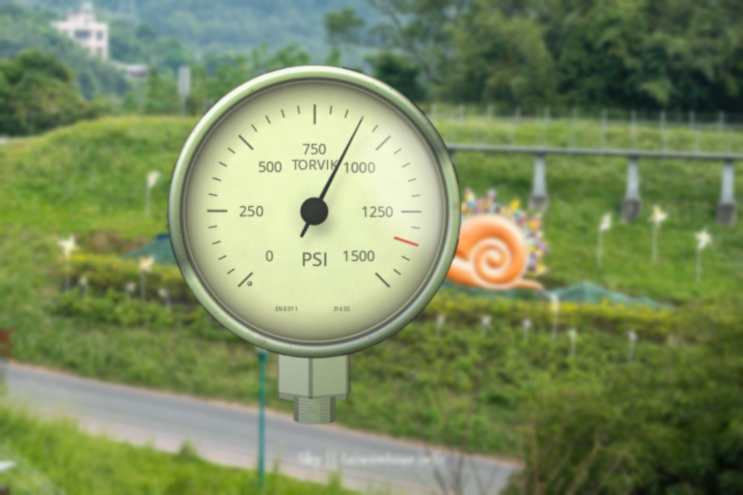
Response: 900psi
